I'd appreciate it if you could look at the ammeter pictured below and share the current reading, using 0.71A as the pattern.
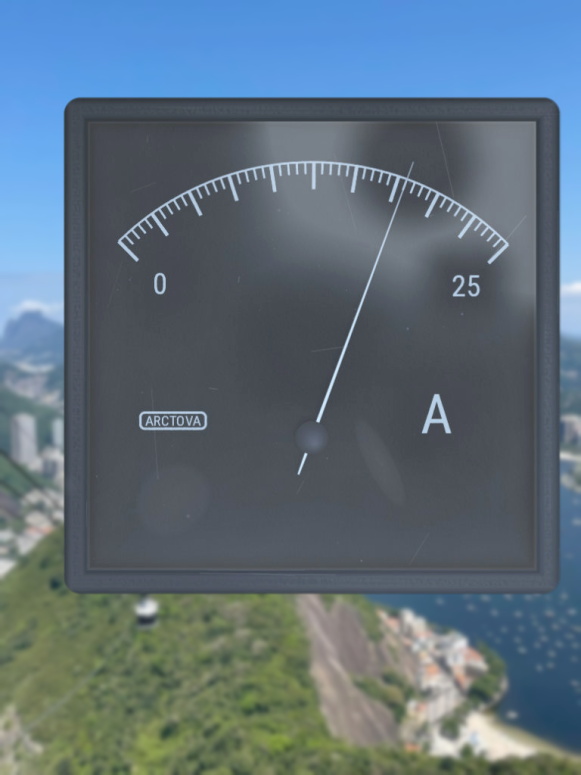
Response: 18A
